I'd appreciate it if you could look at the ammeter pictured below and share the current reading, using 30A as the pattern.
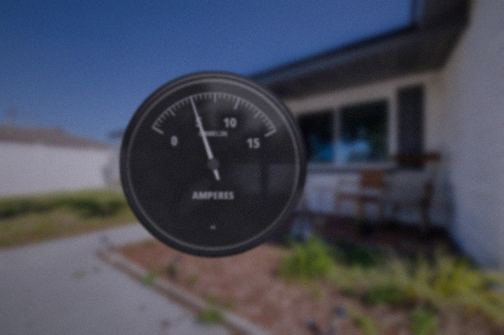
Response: 5A
